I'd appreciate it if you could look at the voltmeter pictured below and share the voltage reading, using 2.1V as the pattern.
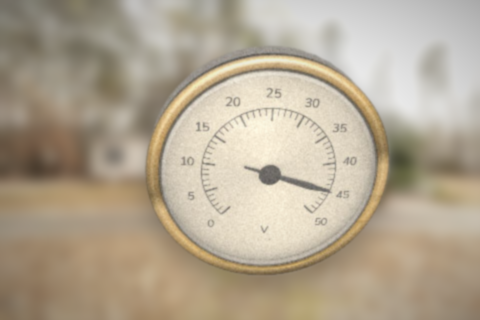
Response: 45V
